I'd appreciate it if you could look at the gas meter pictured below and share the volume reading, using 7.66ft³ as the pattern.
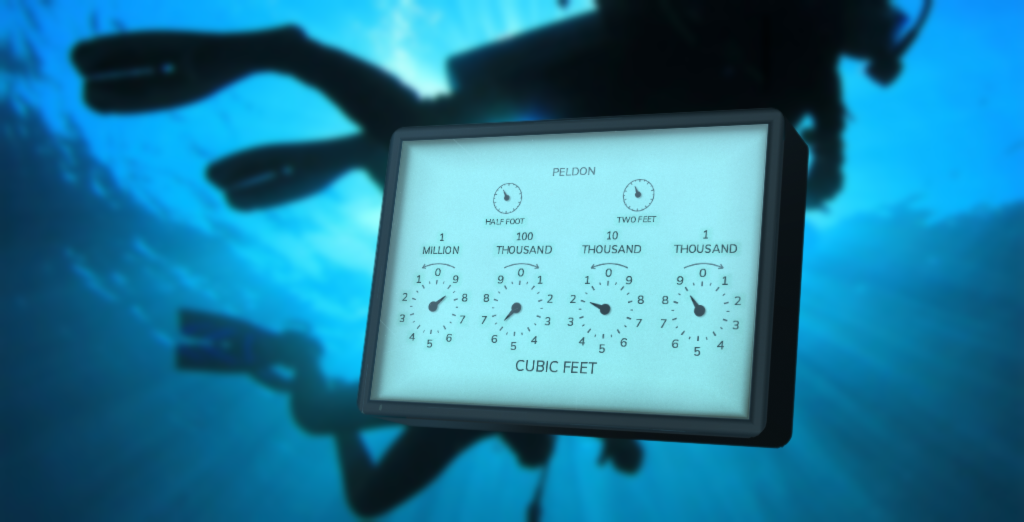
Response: 861900ft³
